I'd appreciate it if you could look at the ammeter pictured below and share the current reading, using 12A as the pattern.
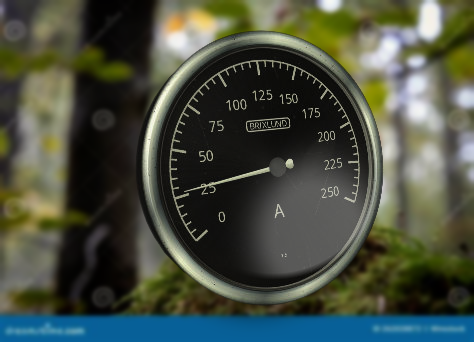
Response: 27.5A
